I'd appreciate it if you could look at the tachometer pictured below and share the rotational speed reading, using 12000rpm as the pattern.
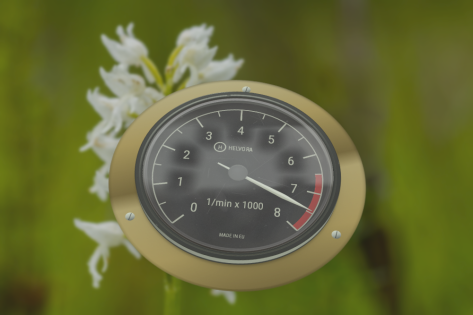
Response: 7500rpm
